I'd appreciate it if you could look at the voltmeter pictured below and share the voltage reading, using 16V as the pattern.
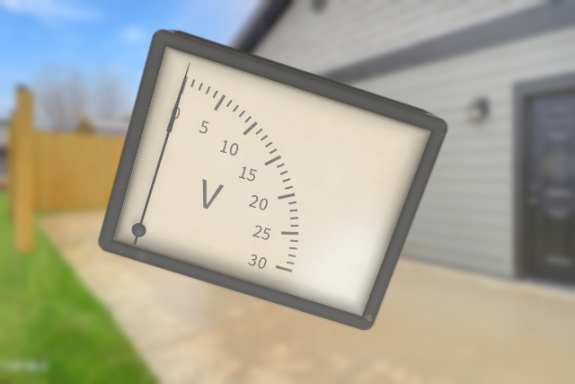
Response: 0V
